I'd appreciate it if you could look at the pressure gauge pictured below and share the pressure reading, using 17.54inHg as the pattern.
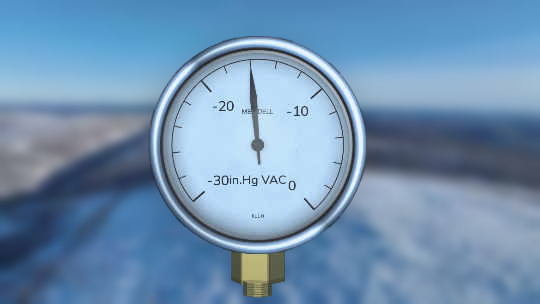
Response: -16inHg
